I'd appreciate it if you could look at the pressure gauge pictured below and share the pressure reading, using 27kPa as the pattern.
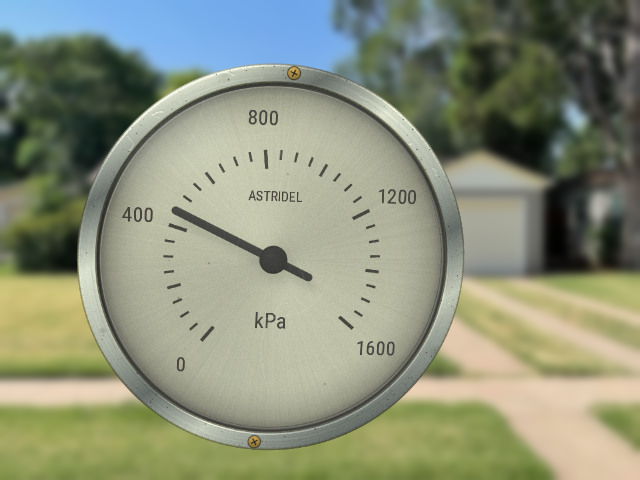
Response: 450kPa
